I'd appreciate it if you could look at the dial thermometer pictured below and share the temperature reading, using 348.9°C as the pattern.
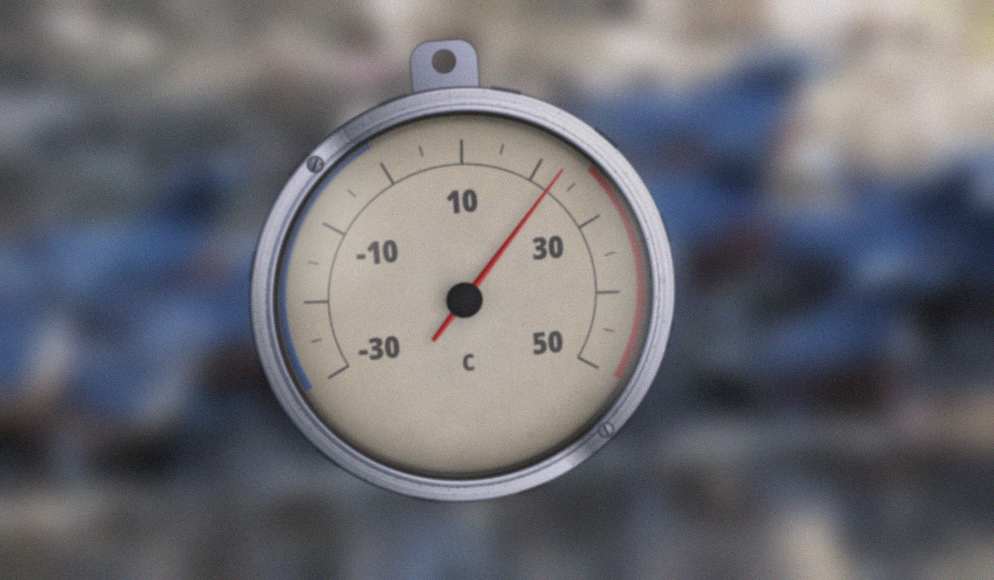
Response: 22.5°C
